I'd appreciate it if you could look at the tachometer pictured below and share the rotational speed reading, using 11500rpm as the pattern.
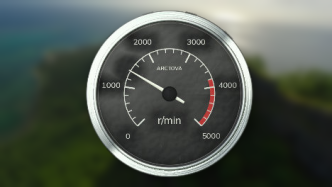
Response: 1400rpm
